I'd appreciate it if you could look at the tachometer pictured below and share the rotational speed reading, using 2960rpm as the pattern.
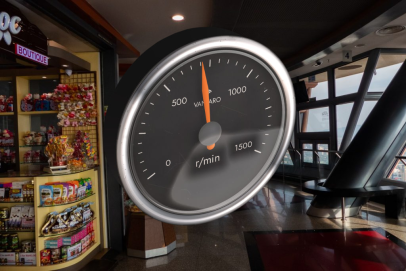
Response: 700rpm
